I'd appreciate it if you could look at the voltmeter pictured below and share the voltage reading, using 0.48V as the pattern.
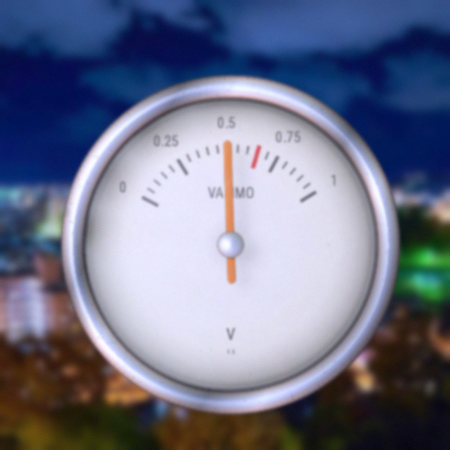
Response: 0.5V
